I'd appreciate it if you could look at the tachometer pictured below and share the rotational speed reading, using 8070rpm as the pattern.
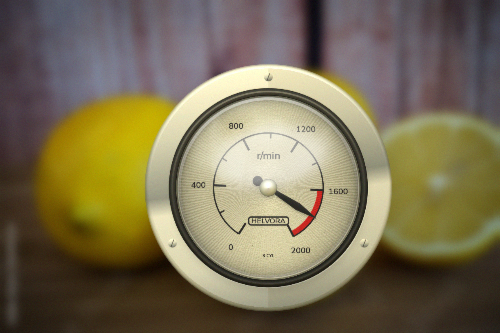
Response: 1800rpm
